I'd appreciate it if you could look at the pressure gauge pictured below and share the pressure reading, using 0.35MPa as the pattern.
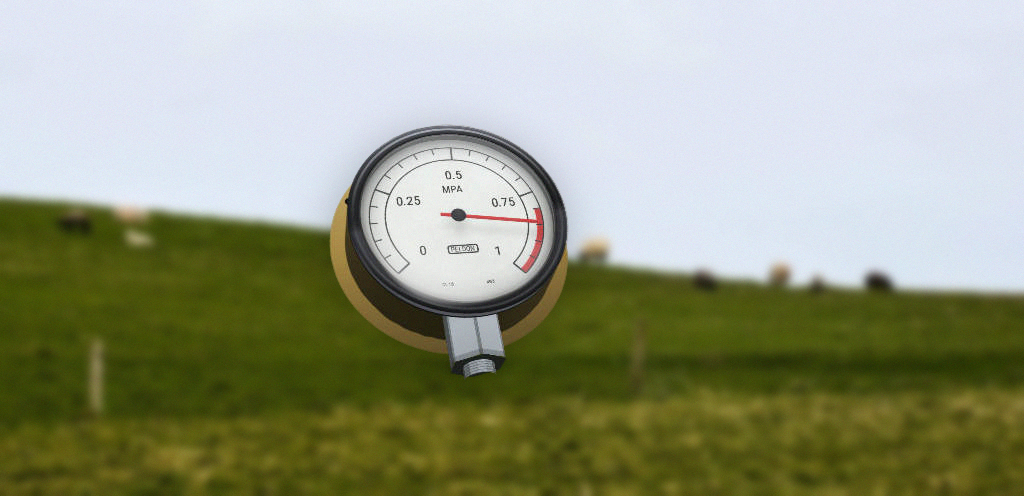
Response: 0.85MPa
